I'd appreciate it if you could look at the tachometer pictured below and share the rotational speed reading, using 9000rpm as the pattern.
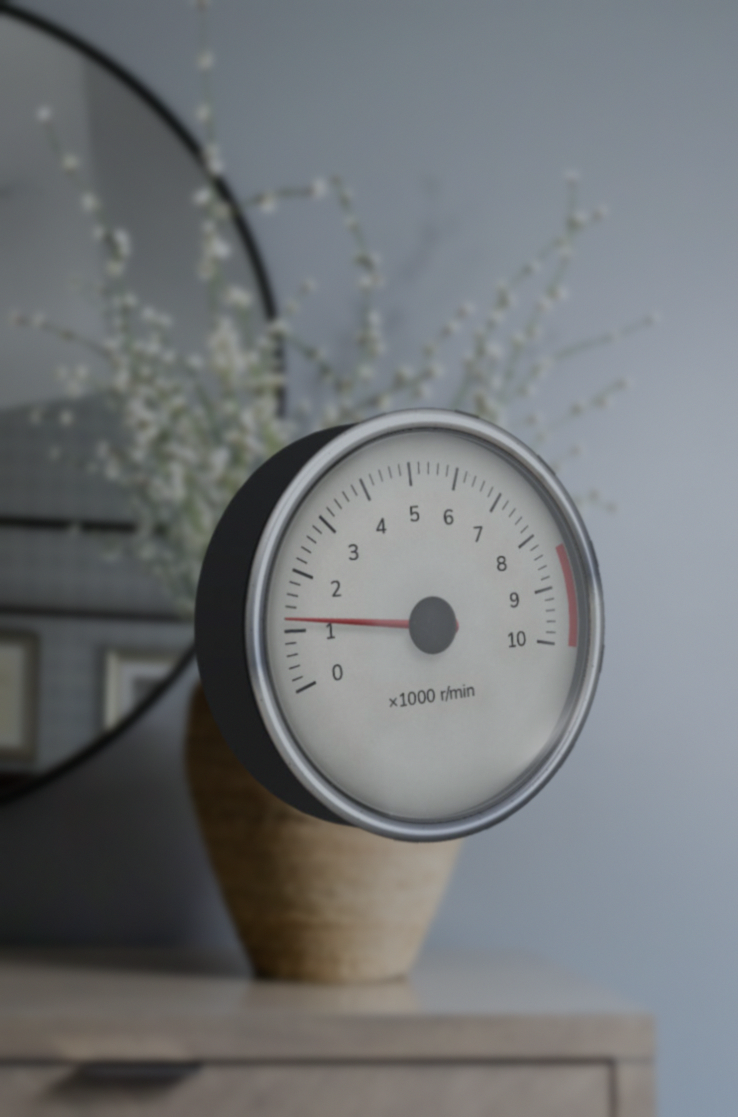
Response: 1200rpm
